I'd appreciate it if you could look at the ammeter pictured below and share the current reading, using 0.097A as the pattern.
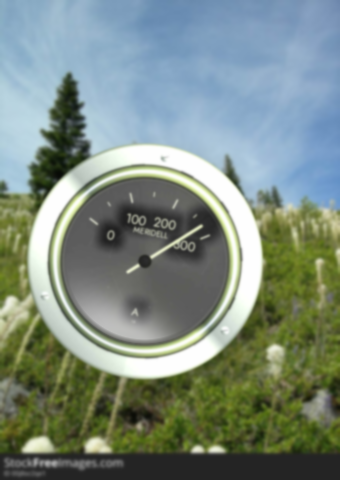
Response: 275A
